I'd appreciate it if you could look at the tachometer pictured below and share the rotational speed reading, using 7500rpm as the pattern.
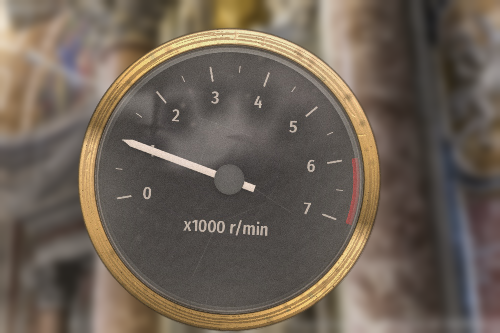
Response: 1000rpm
